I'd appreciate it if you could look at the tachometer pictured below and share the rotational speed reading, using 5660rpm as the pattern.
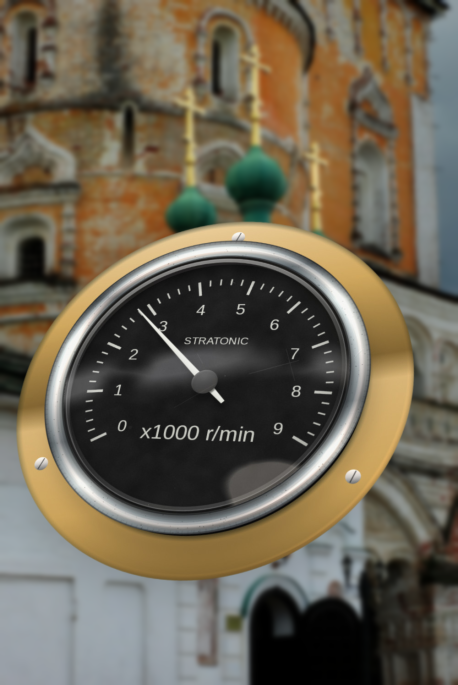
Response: 2800rpm
